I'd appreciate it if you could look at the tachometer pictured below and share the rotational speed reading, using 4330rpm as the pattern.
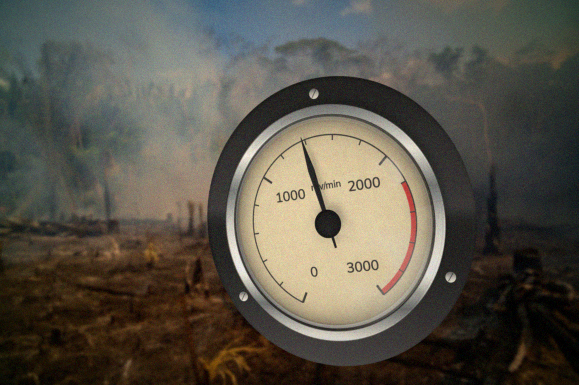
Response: 1400rpm
